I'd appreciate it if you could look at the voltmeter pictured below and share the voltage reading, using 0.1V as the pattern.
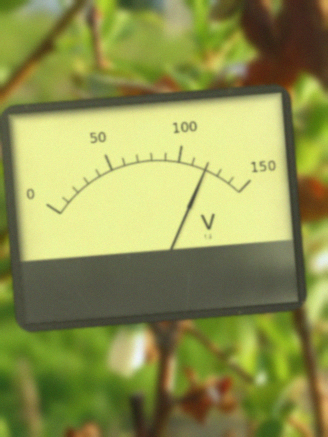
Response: 120V
